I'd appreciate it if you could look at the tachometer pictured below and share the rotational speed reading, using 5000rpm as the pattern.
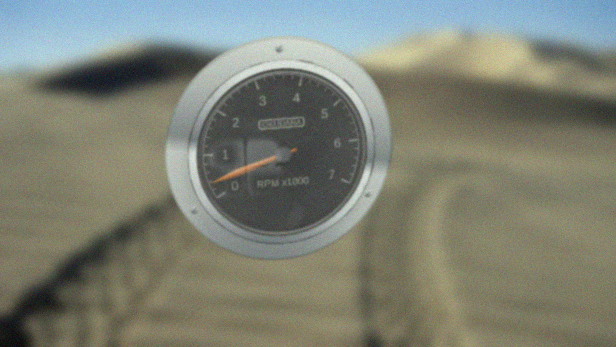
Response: 400rpm
